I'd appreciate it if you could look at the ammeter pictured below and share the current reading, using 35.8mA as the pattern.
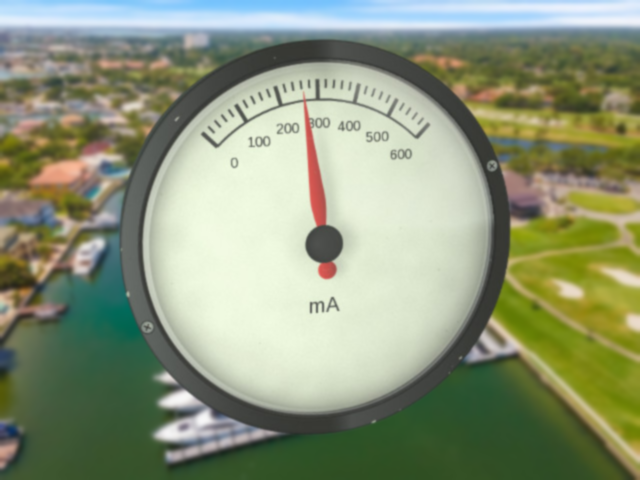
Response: 260mA
